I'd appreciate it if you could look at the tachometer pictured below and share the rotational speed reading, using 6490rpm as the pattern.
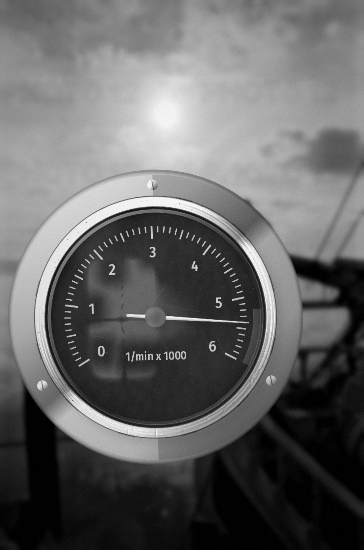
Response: 5400rpm
